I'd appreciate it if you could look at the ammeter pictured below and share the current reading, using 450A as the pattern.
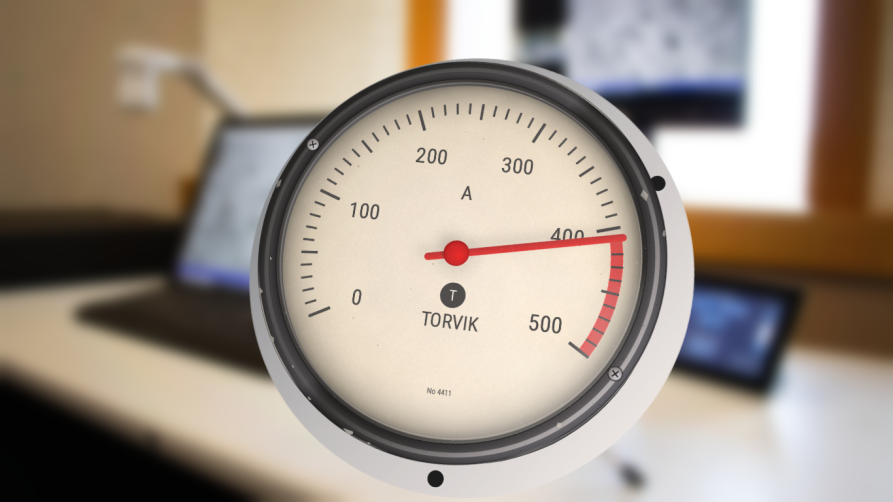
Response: 410A
